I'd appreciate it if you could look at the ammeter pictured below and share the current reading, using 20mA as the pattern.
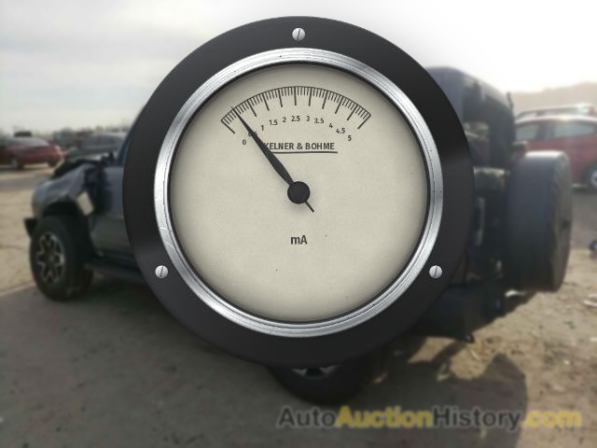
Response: 0.5mA
